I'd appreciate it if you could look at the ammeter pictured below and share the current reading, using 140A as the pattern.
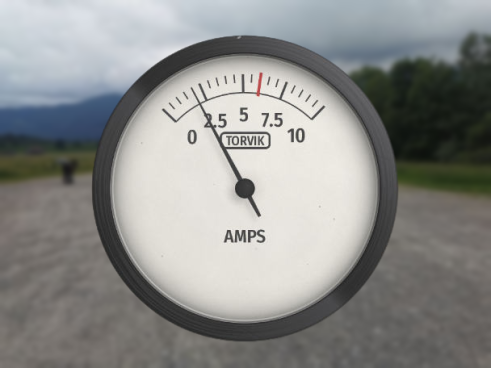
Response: 2A
